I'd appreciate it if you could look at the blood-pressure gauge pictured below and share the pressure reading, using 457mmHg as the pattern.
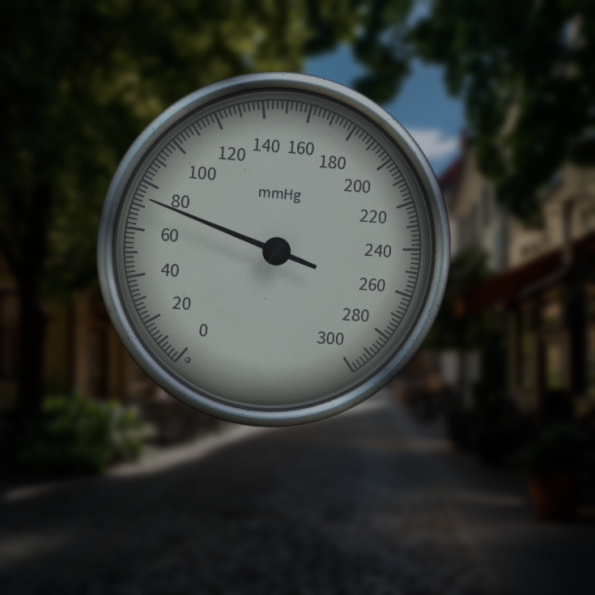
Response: 74mmHg
